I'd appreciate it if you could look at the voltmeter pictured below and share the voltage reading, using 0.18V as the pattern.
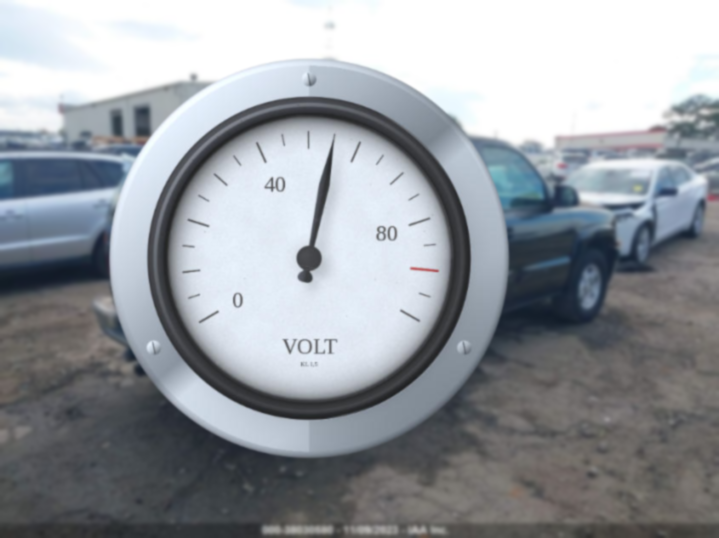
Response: 55V
